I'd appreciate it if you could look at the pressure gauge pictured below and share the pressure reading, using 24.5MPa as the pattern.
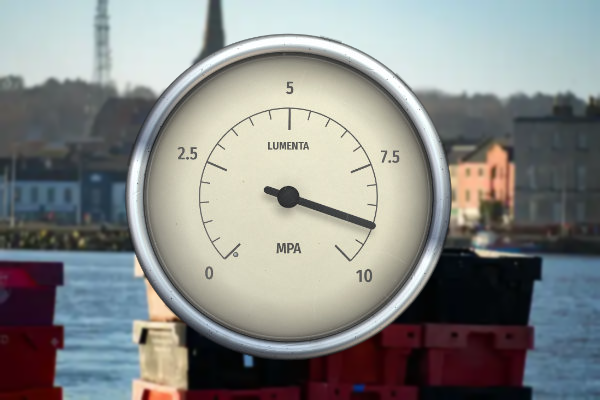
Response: 9MPa
